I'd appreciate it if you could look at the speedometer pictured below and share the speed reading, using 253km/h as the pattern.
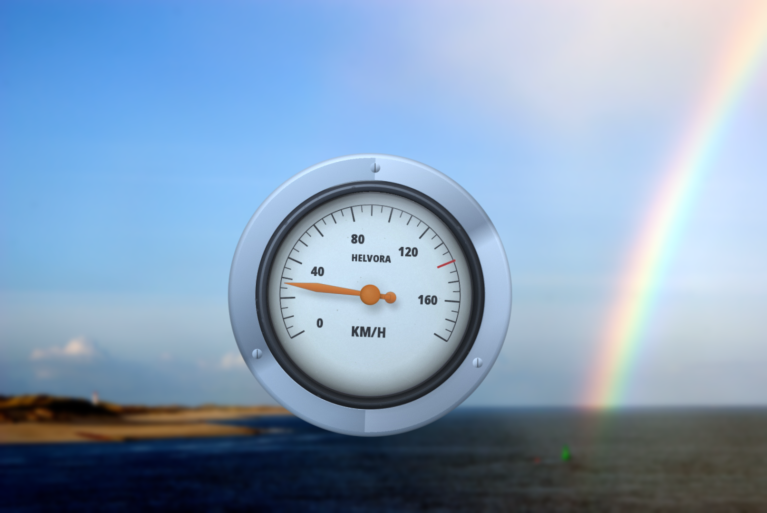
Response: 27.5km/h
